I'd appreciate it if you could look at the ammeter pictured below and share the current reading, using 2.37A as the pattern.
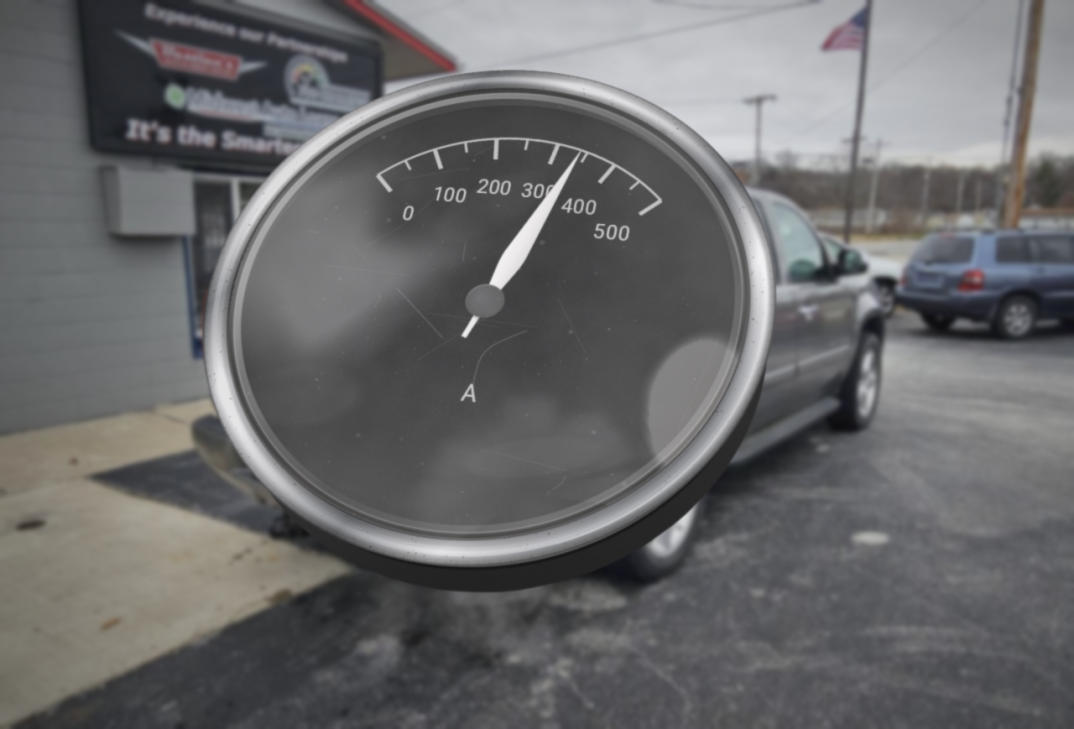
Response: 350A
